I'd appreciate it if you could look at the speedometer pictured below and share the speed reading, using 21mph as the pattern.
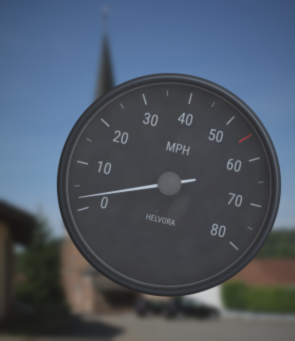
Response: 2.5mph
